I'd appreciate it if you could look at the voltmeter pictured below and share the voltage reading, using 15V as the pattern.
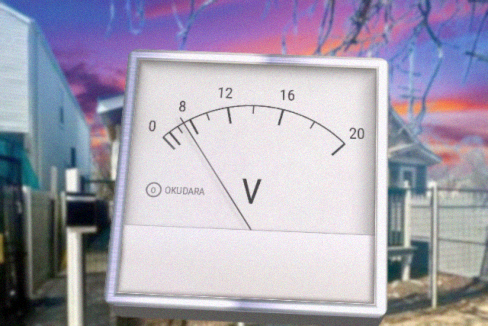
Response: 7V
